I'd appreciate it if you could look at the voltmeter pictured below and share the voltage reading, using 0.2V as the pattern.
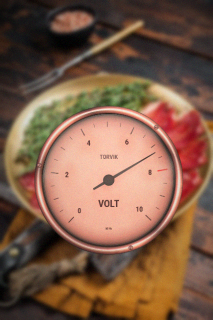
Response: 7.25V
